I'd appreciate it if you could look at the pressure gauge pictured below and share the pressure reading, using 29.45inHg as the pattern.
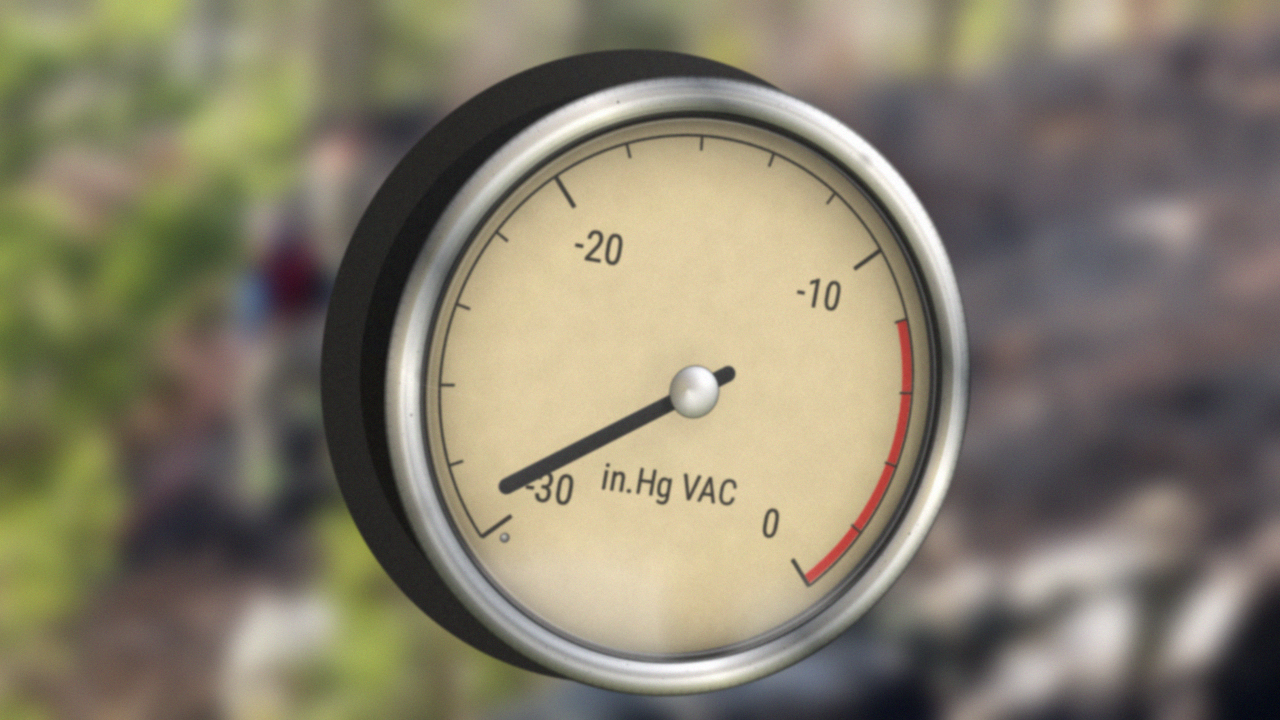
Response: -29inHg
